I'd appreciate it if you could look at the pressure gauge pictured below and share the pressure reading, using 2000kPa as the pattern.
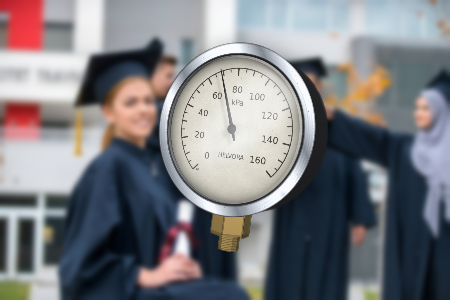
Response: 70kPa
